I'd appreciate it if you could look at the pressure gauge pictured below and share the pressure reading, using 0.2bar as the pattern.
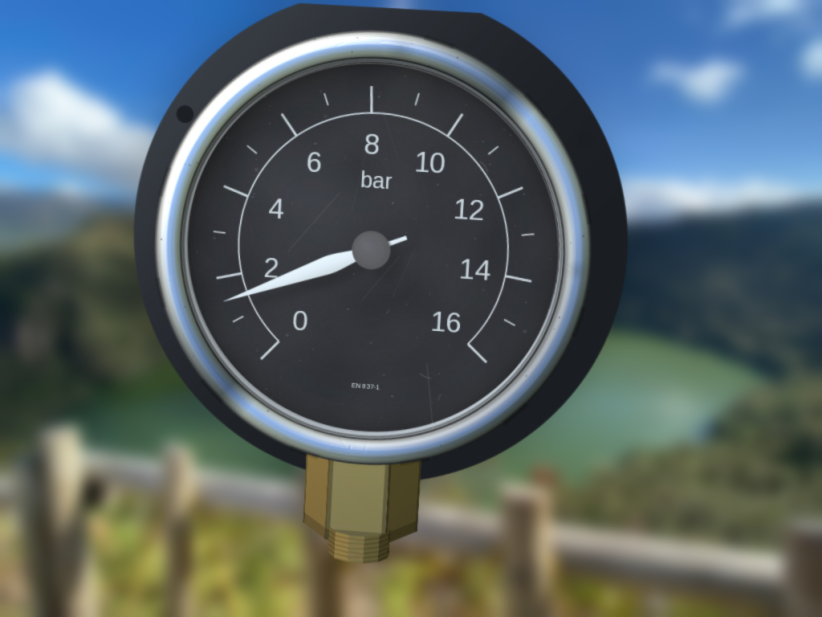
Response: 1.5bar
